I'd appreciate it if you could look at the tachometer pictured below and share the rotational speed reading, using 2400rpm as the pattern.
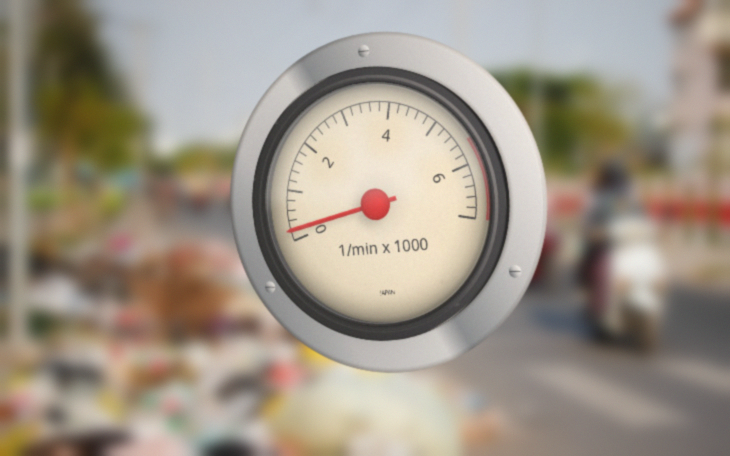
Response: 200rpm
